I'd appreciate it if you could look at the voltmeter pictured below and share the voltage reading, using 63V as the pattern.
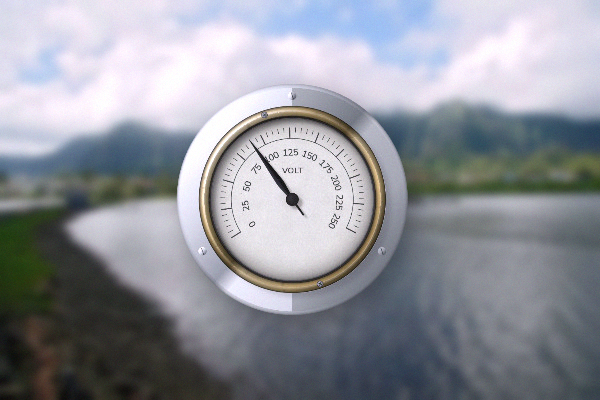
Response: 90V
